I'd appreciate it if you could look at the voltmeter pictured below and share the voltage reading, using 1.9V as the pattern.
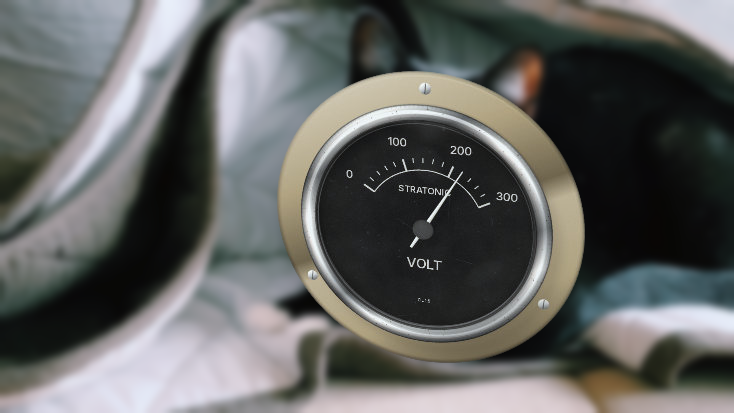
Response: 220V
